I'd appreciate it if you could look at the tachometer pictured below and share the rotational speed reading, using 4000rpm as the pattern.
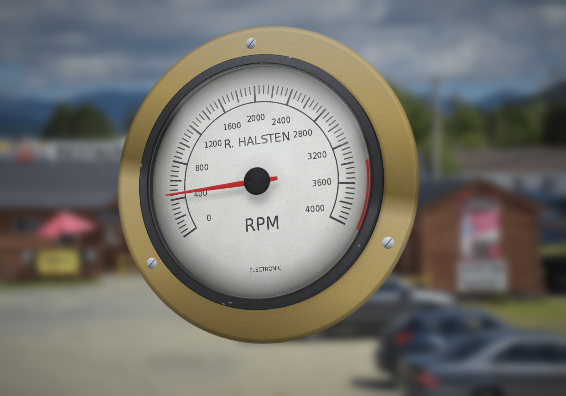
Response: 450rpm
